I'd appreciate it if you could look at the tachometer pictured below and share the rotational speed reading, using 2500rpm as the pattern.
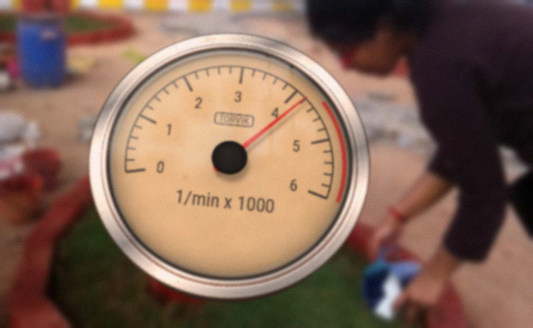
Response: 4200rpm
